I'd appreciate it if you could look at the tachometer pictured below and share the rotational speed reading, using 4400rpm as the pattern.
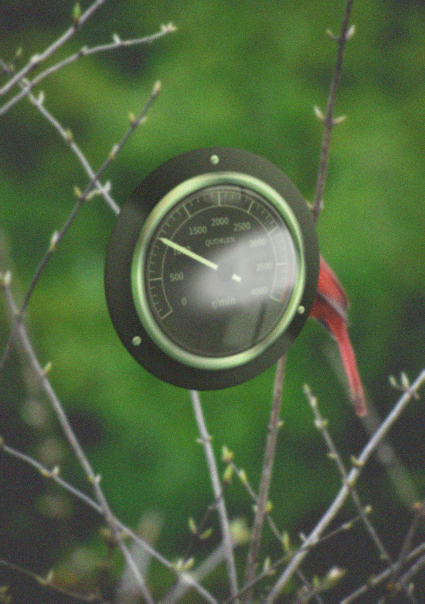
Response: 1000rpm
